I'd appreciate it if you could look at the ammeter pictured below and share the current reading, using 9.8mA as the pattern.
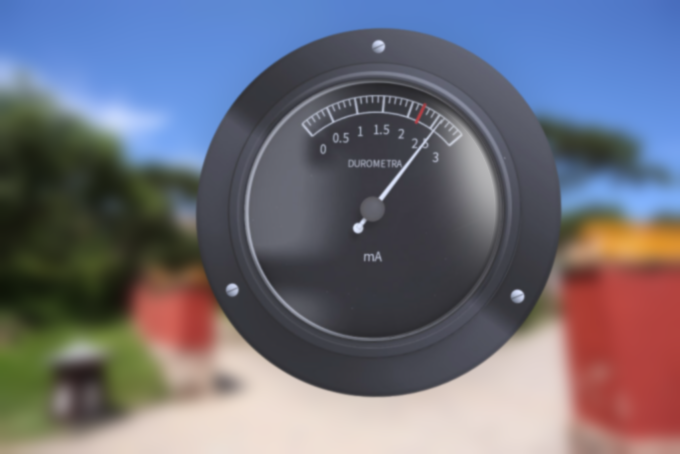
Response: 2.6mA
